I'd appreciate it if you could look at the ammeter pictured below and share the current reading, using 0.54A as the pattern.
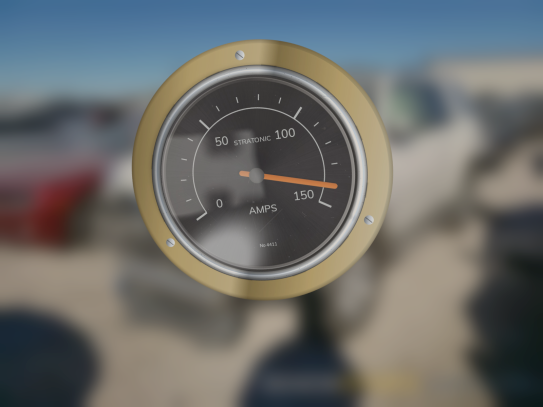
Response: 140A
